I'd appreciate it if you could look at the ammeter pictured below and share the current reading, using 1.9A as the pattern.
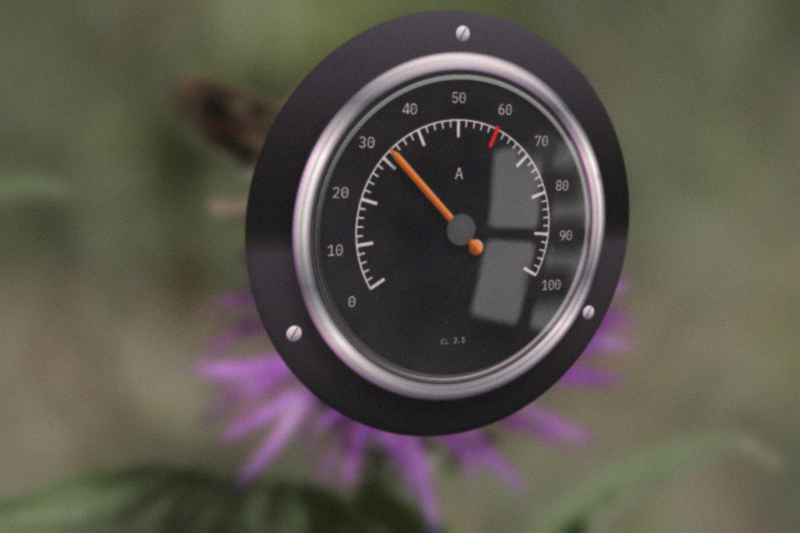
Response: 32A
